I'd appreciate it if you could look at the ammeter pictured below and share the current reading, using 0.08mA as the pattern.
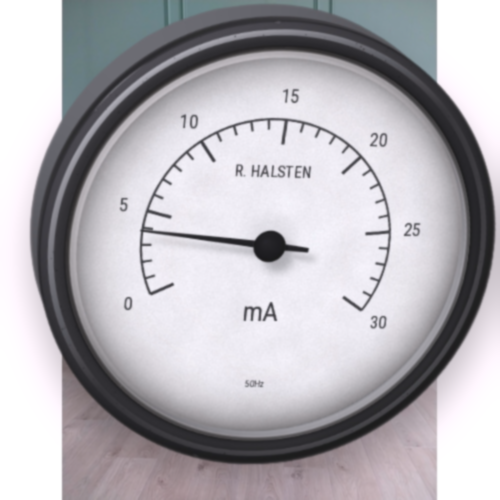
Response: 4mA
